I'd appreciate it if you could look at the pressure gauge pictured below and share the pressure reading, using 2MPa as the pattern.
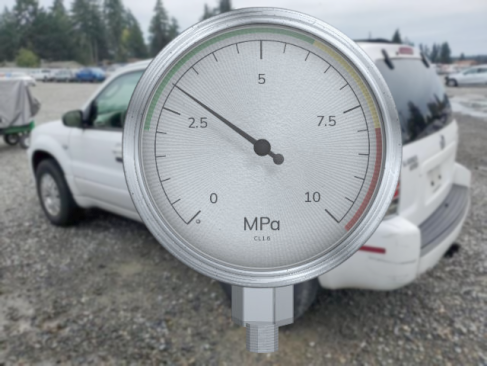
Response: 3MPa
